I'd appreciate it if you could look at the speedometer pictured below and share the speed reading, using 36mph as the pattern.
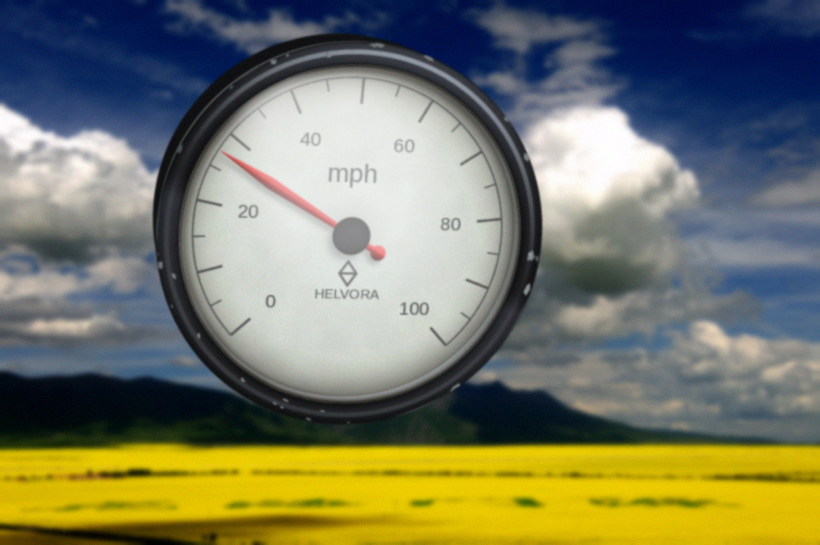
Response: 27.5mph
